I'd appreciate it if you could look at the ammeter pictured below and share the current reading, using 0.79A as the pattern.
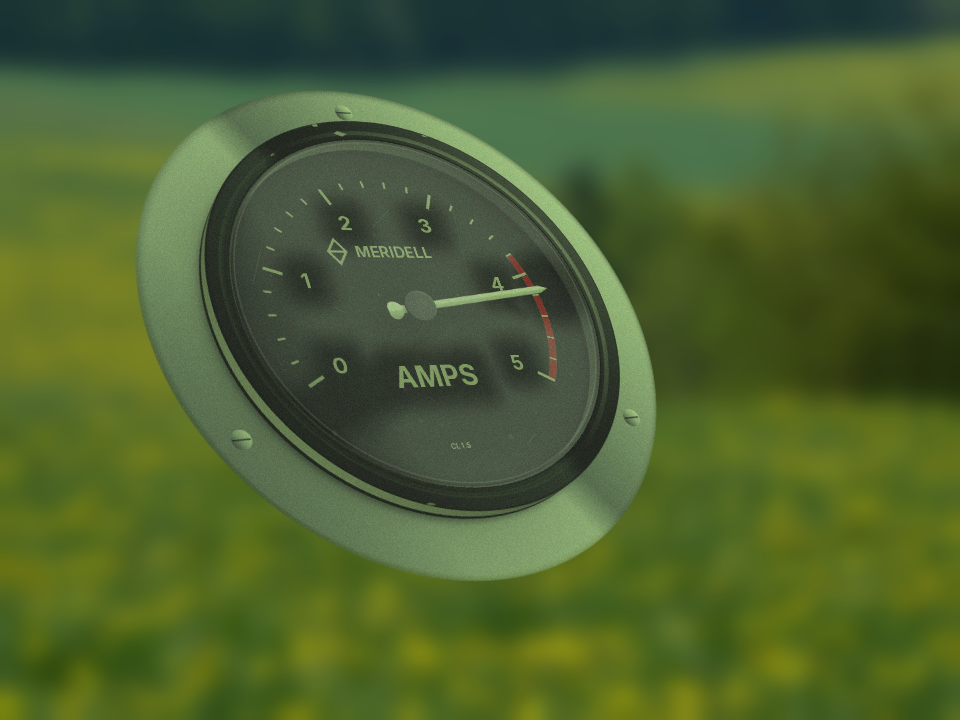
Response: 4.2A
